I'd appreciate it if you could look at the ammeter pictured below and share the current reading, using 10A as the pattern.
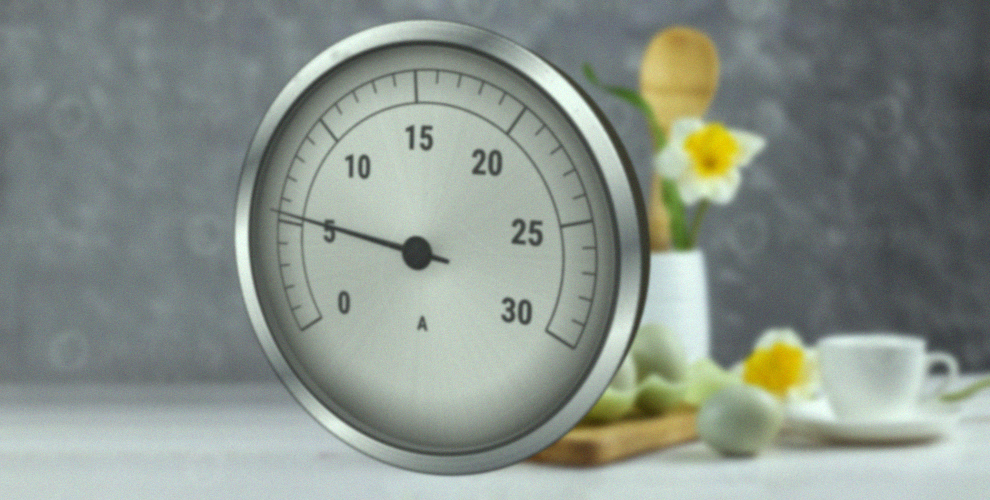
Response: 5.5A
